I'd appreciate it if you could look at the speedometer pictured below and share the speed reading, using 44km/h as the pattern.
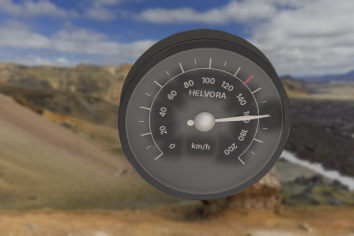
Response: 160km/h
